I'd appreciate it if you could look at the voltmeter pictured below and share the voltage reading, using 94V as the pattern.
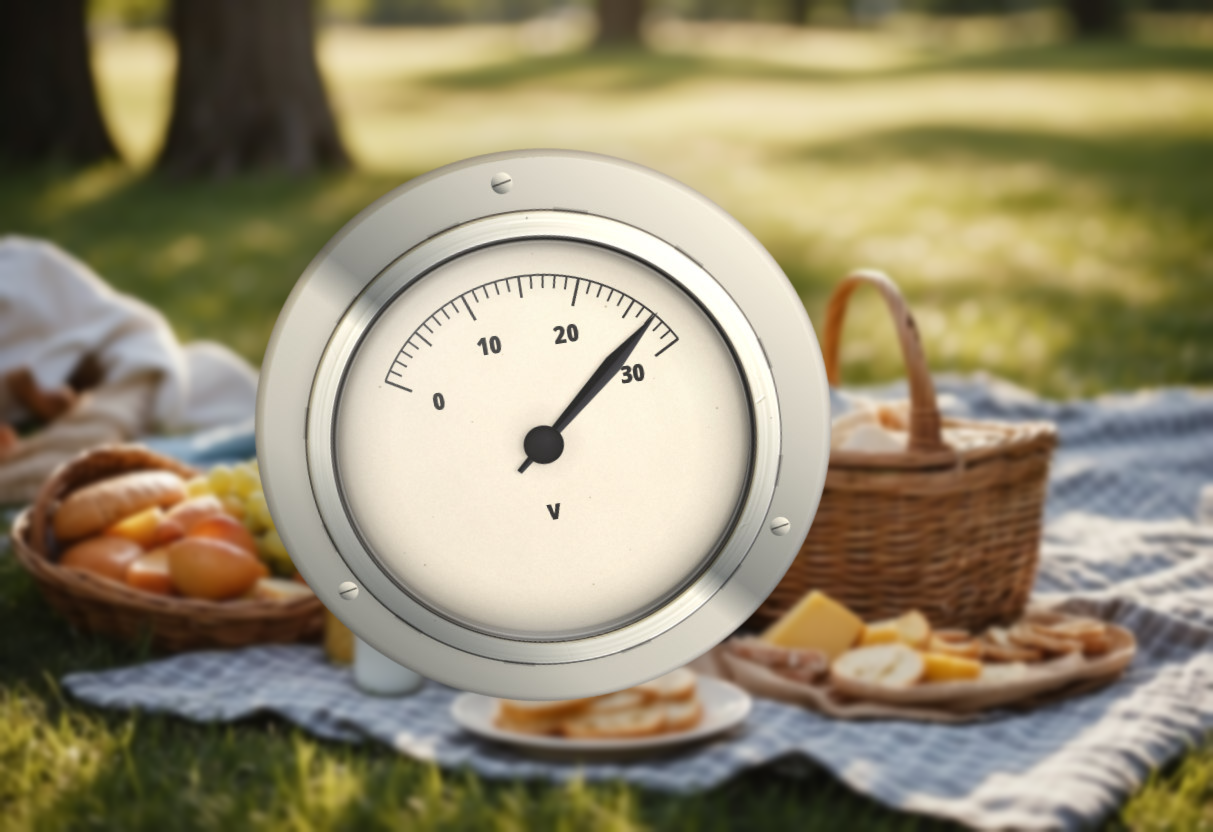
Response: 27V
